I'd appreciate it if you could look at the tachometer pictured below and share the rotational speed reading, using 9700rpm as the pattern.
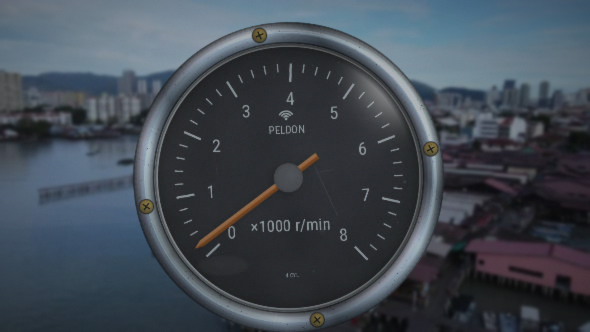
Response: 200rpm
